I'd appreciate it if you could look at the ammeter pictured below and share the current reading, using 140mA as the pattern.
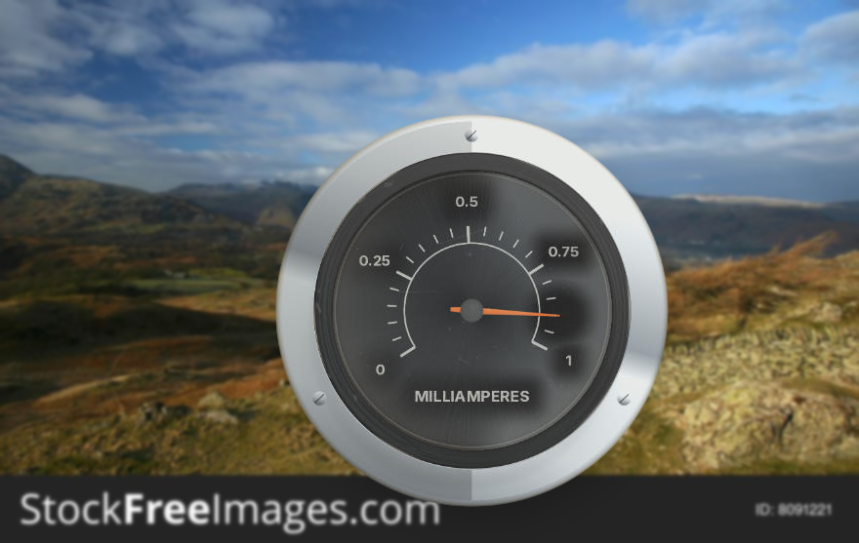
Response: 0.9mA
